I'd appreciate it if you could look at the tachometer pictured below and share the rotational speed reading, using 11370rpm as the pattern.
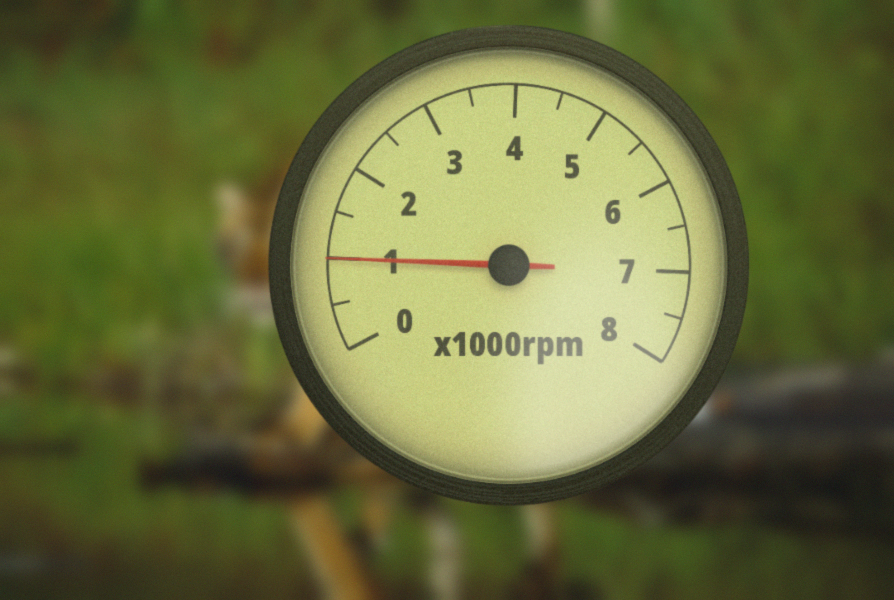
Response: 1000rpm
